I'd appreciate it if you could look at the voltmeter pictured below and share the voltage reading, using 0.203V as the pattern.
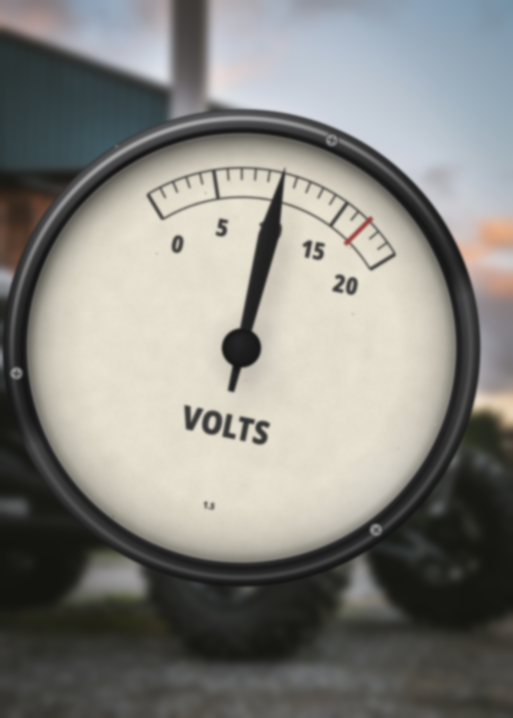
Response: 10V
